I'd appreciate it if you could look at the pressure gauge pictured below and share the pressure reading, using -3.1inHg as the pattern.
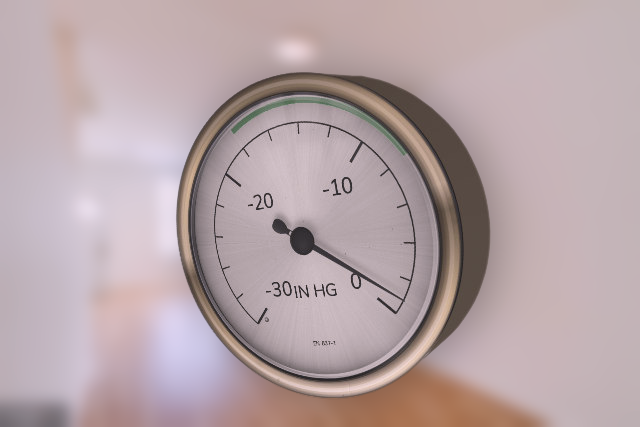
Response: -1inHg
